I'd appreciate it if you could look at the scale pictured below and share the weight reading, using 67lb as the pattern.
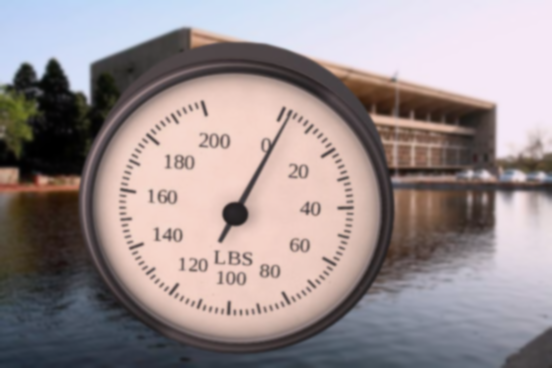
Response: 2lb
